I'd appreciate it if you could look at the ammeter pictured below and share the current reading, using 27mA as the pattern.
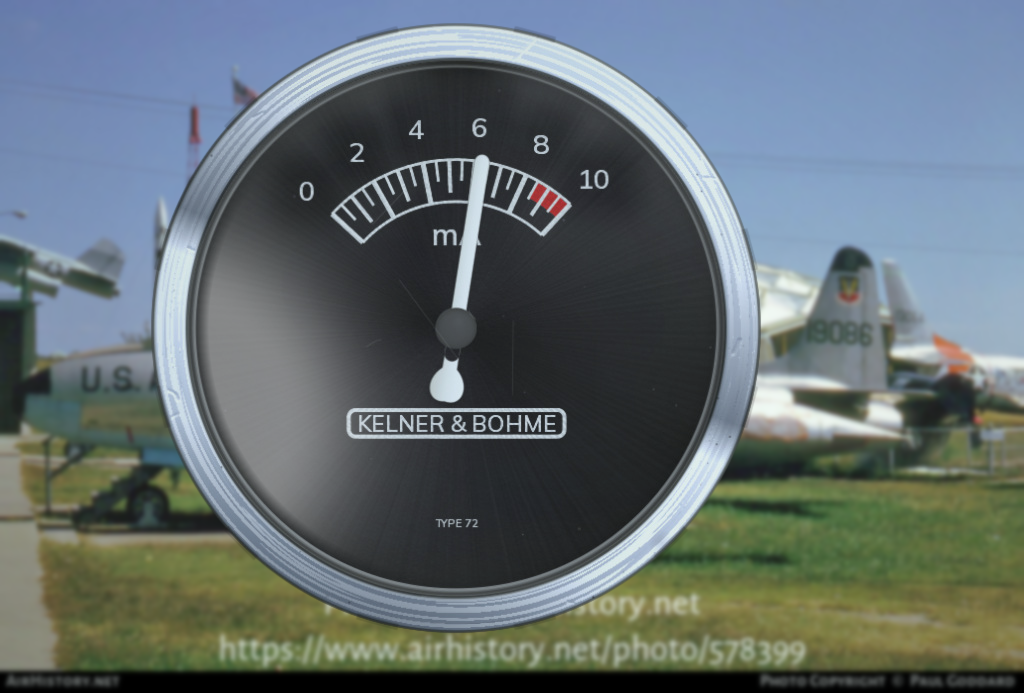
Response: 6.25mA
